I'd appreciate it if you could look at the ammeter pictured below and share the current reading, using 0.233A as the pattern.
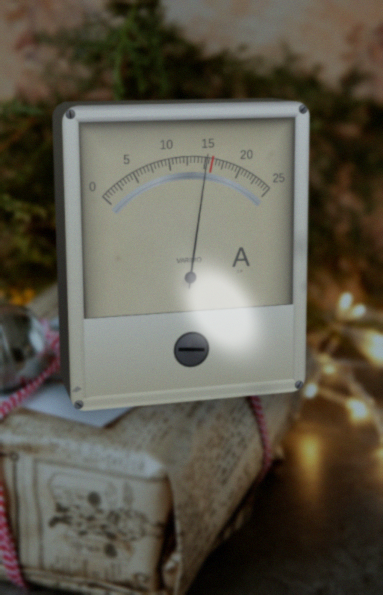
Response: 15A
